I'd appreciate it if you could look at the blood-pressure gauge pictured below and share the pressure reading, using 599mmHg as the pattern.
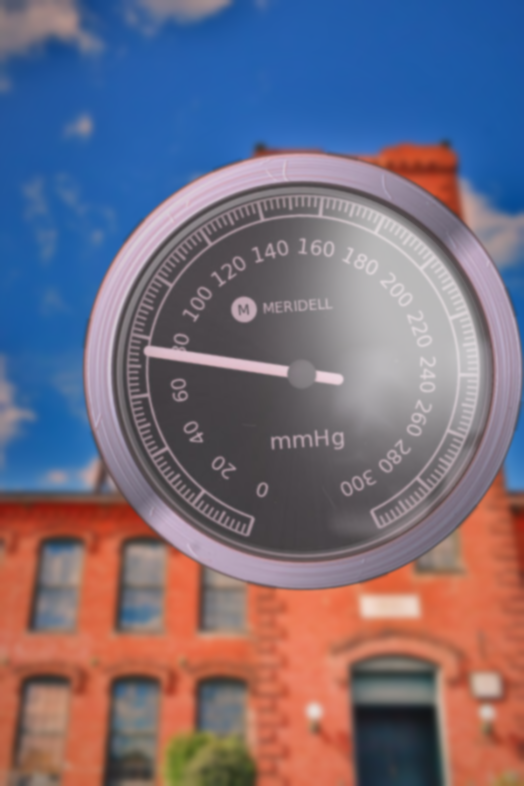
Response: 76mmHg
